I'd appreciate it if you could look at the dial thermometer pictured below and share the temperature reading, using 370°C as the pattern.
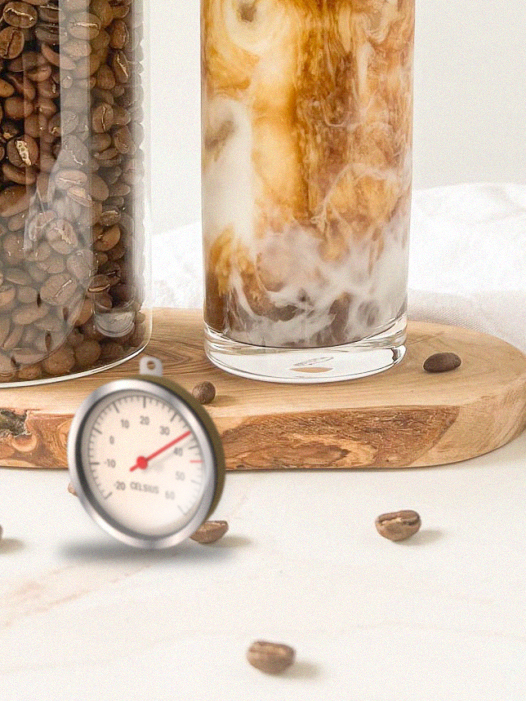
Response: 36°C
